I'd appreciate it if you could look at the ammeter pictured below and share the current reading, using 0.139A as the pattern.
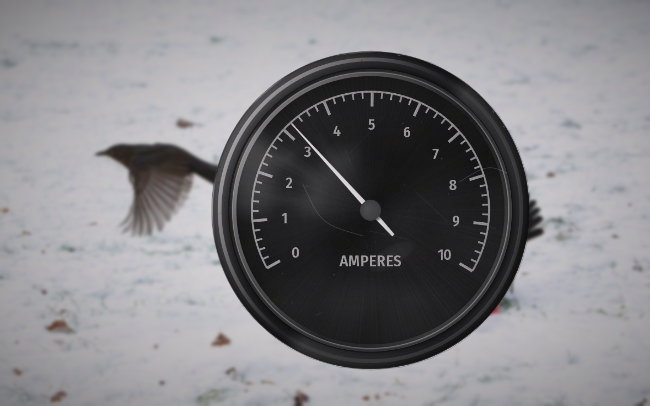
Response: 3.2A
